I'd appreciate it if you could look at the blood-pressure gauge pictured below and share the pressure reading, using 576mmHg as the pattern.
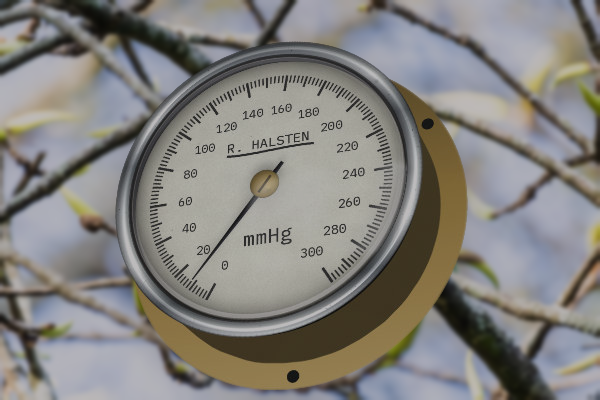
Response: 10mmHg
